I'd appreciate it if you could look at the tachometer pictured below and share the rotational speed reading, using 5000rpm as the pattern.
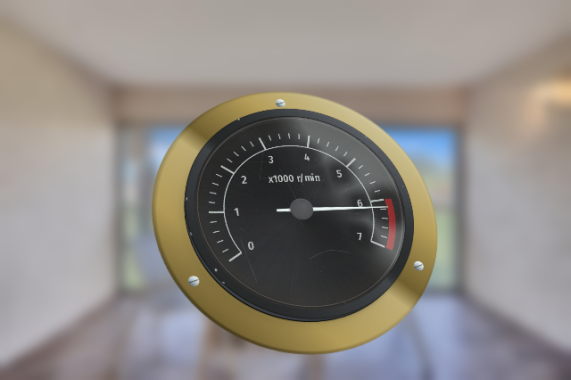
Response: 6200rpm
